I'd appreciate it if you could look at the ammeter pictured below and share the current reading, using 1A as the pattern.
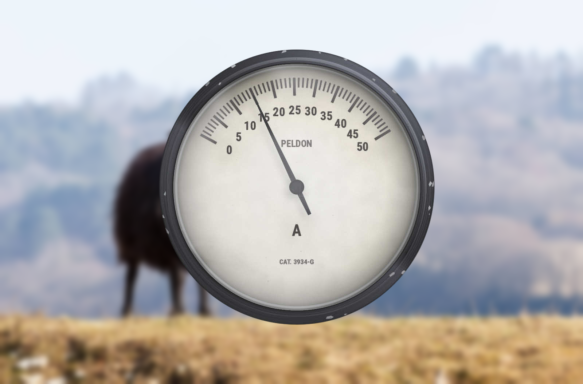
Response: 15A
